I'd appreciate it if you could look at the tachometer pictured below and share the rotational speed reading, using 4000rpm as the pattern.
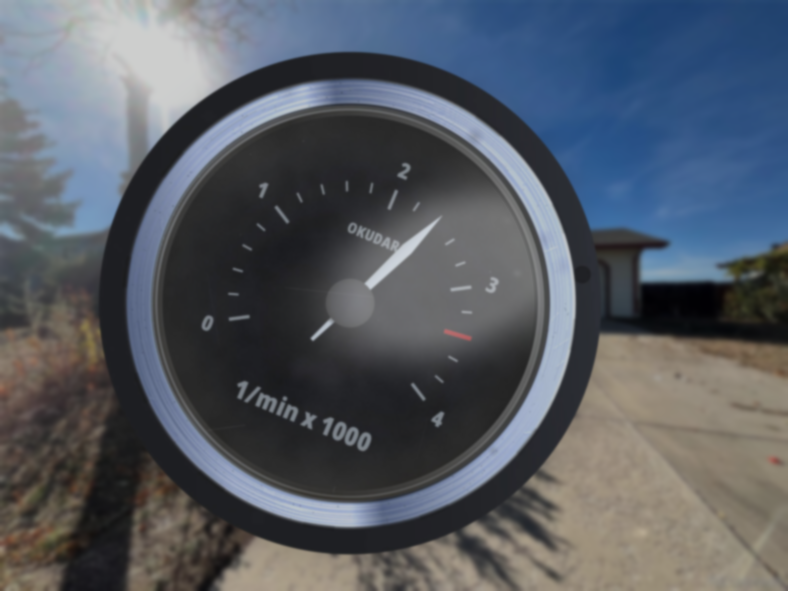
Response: 2400rpm
